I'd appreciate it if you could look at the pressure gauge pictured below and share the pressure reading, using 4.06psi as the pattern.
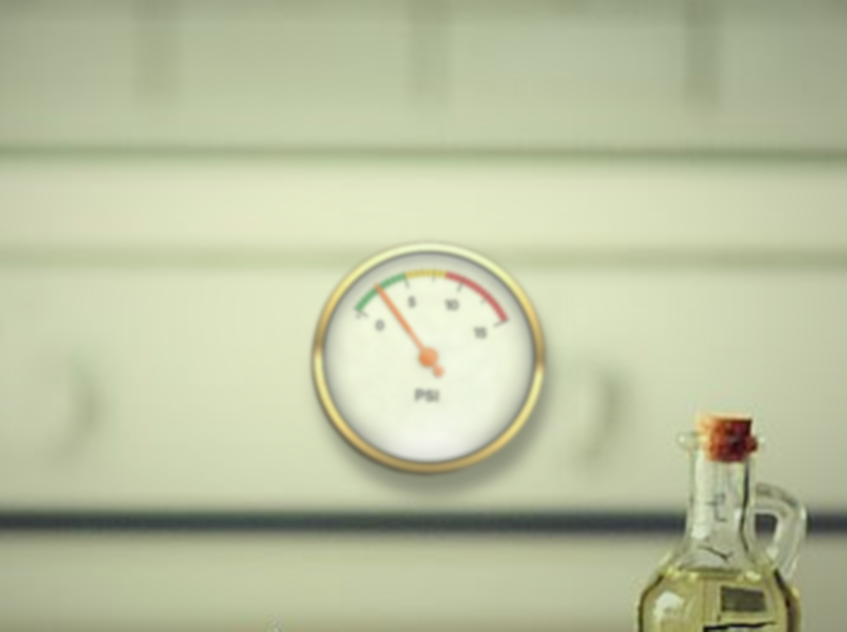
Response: 2.5psi
